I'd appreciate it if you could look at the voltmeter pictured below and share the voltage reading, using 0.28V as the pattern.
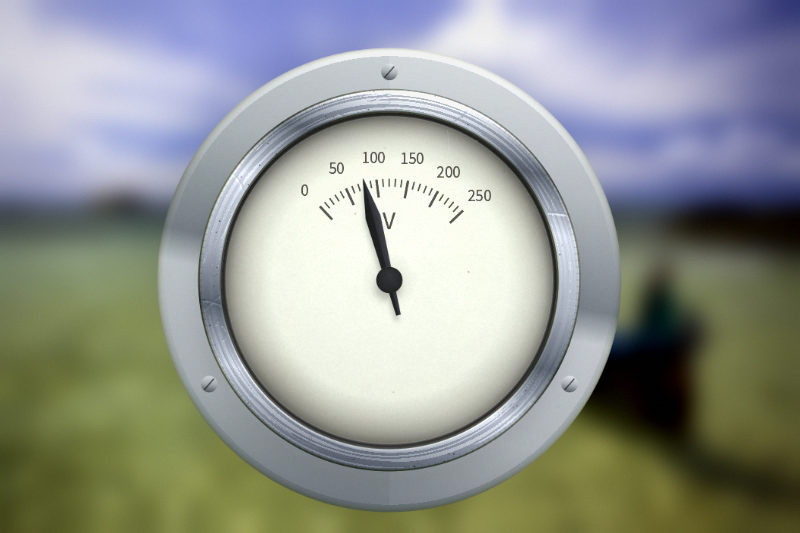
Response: 80V
